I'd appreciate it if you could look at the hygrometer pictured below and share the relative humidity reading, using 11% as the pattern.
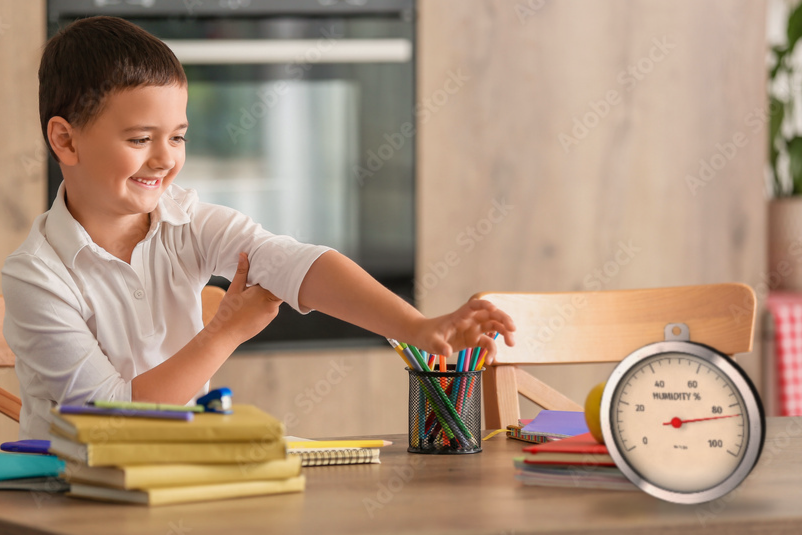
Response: 84%
